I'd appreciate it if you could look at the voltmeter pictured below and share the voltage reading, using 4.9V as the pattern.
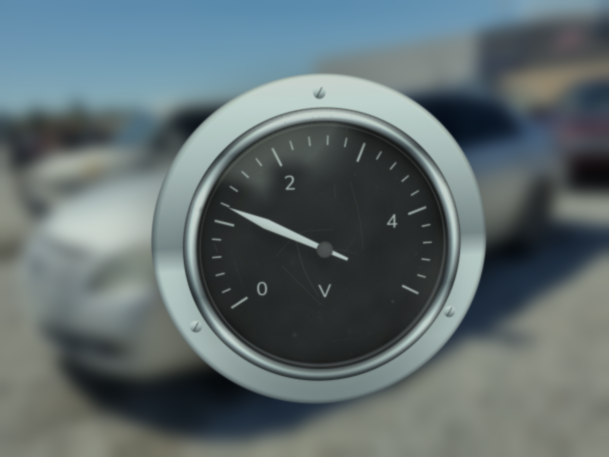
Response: 1.2V
